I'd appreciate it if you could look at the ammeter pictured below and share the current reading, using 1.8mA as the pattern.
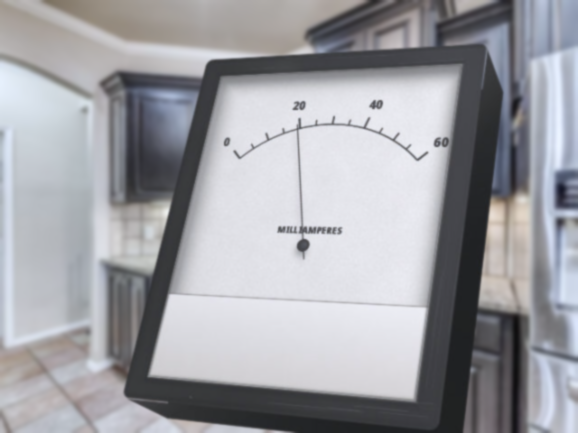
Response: 20mA
